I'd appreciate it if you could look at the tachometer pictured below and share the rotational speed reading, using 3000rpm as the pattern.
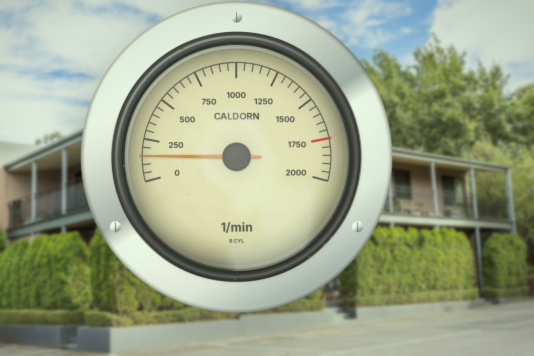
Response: 150rpm
